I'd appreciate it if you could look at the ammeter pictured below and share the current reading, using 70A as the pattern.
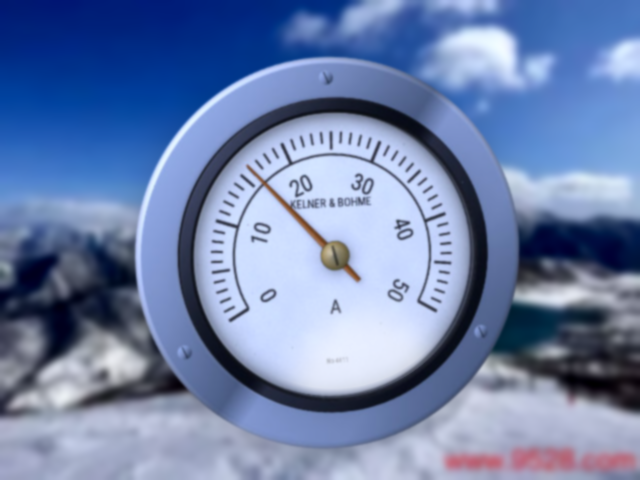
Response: 16A
